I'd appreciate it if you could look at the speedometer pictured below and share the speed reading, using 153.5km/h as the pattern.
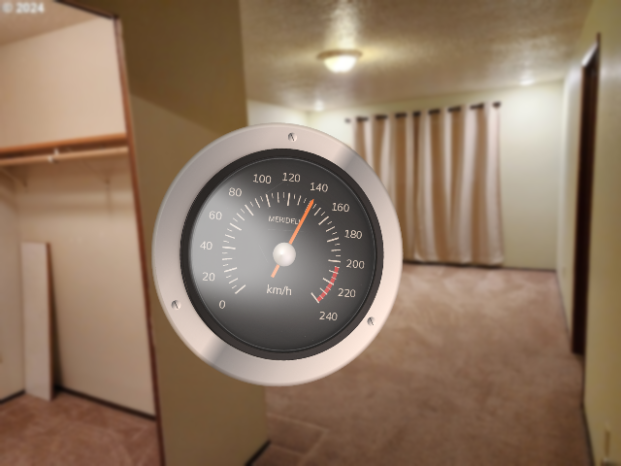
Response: 140km/h
